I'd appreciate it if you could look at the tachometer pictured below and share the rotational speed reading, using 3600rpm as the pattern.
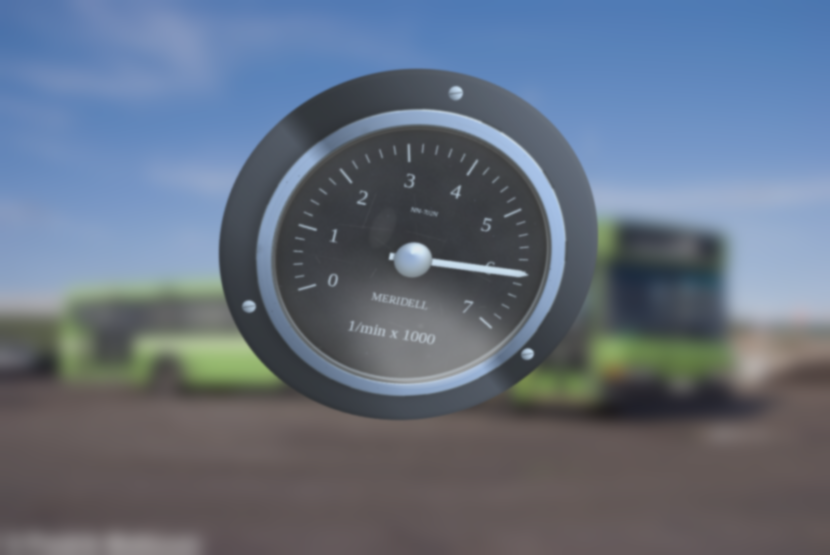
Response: 6000rpm
